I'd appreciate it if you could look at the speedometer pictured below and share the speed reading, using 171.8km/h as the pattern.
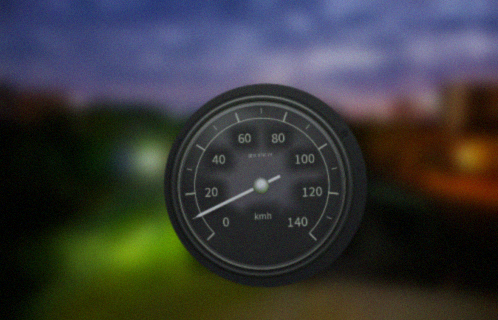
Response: 10km/h
